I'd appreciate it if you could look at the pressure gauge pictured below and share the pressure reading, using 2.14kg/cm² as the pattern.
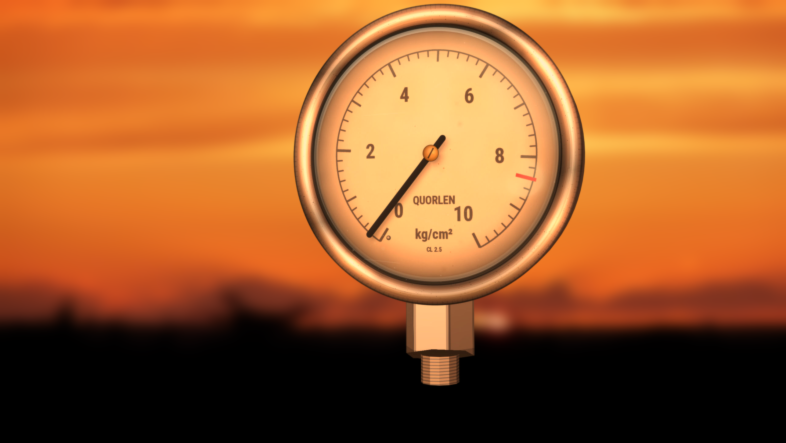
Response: 0.2kg/cm²
